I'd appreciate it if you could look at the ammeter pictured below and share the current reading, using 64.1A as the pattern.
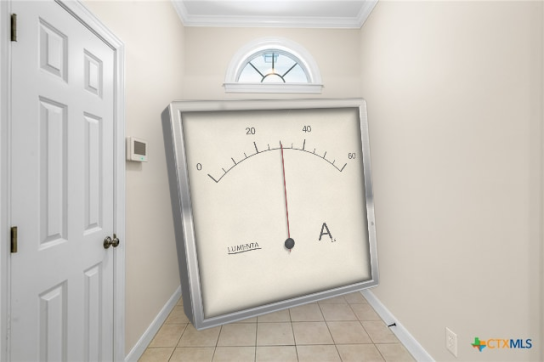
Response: 30A
